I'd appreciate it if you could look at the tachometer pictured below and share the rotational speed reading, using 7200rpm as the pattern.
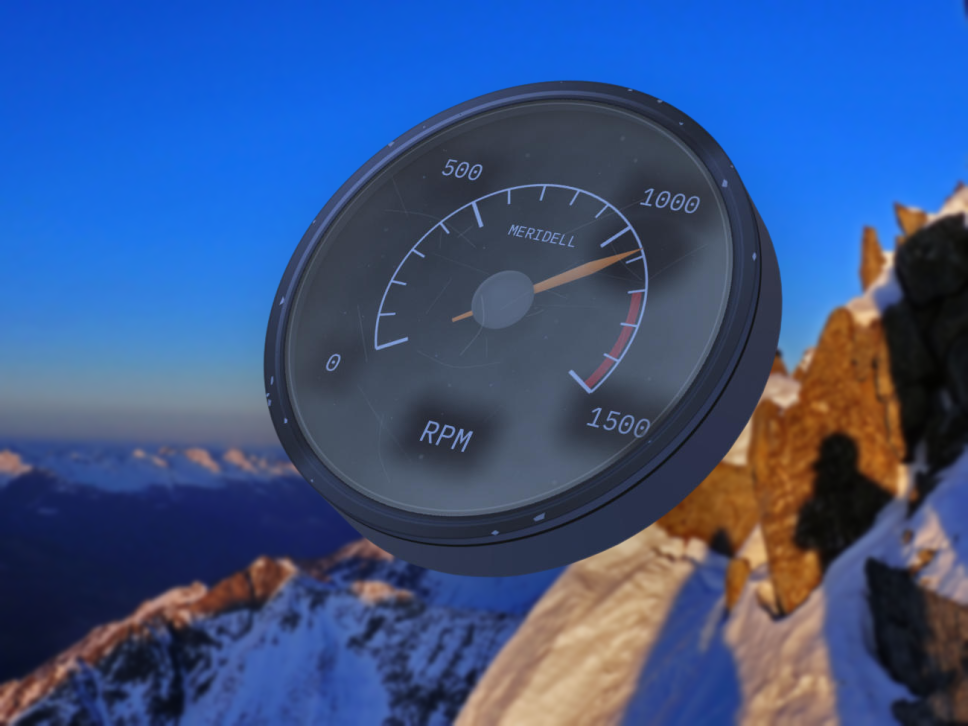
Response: 1100rpm
